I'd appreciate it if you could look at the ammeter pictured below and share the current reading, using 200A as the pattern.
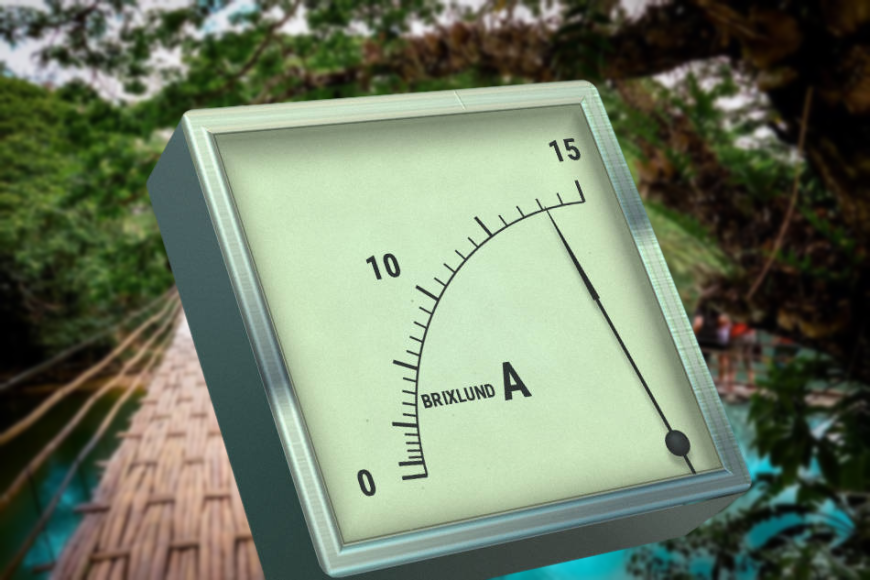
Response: 14A
